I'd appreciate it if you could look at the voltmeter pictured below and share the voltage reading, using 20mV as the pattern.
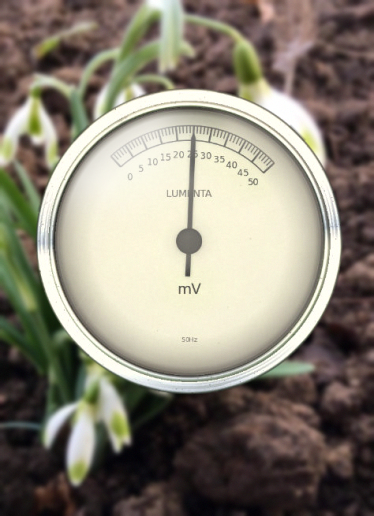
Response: 25mV
